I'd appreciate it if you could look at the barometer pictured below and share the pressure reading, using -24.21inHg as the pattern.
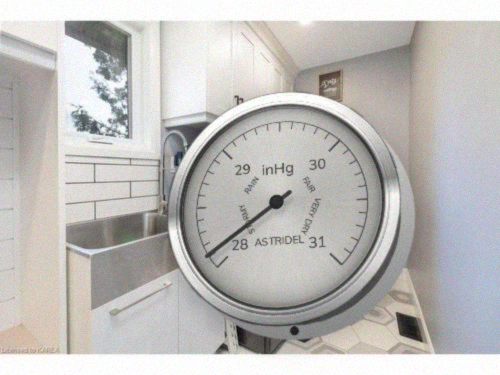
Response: 28.1inHg
